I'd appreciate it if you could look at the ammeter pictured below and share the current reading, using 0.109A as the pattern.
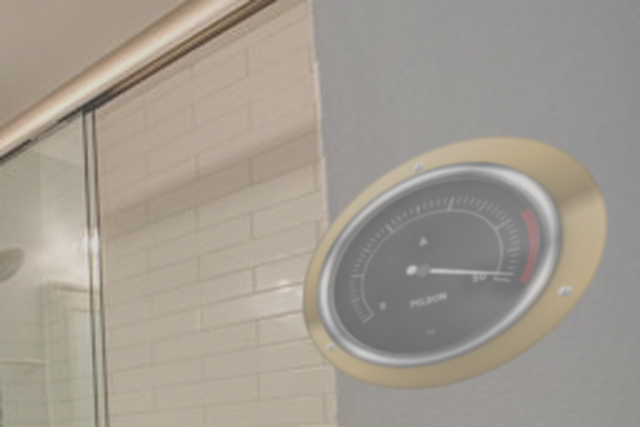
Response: 49A
